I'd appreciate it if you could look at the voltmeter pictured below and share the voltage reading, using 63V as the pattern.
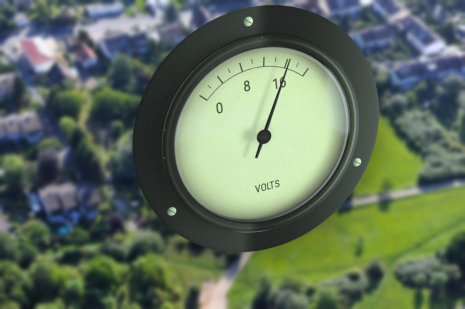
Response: 16V
